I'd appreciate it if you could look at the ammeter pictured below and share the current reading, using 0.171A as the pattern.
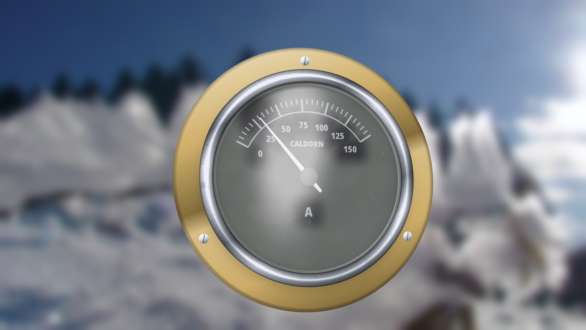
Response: 30A
